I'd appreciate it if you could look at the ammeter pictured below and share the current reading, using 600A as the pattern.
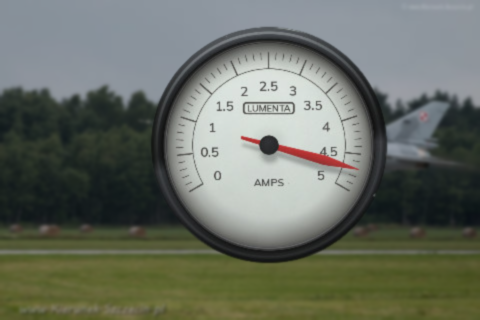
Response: 4.7A
